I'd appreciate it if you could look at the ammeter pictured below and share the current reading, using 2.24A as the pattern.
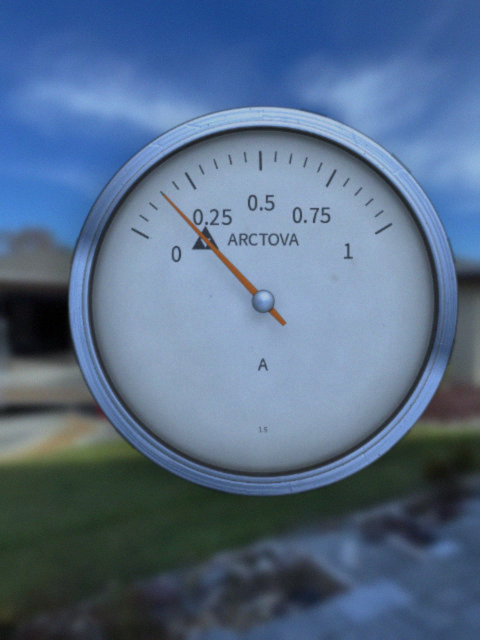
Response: 0.15A
